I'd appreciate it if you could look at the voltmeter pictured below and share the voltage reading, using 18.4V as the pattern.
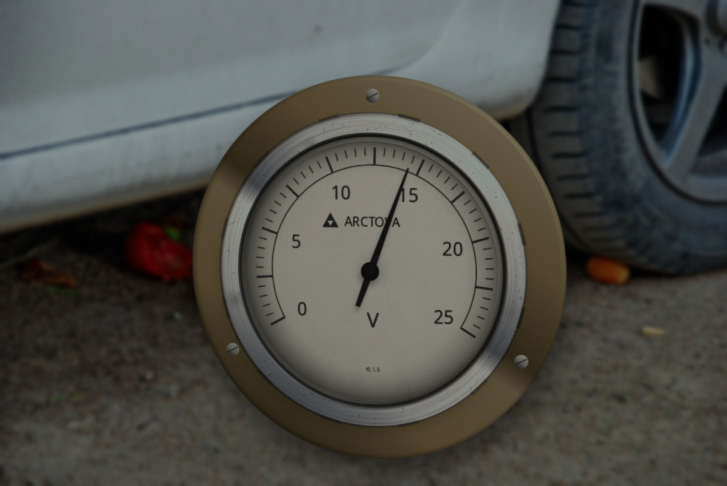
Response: 14.5V
